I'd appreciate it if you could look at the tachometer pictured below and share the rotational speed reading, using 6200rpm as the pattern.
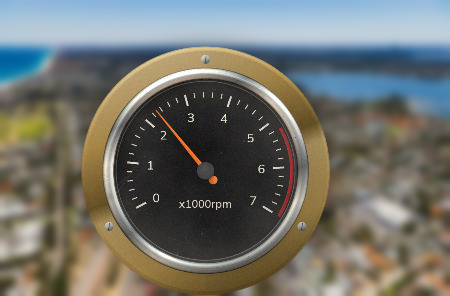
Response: 2300rpm
